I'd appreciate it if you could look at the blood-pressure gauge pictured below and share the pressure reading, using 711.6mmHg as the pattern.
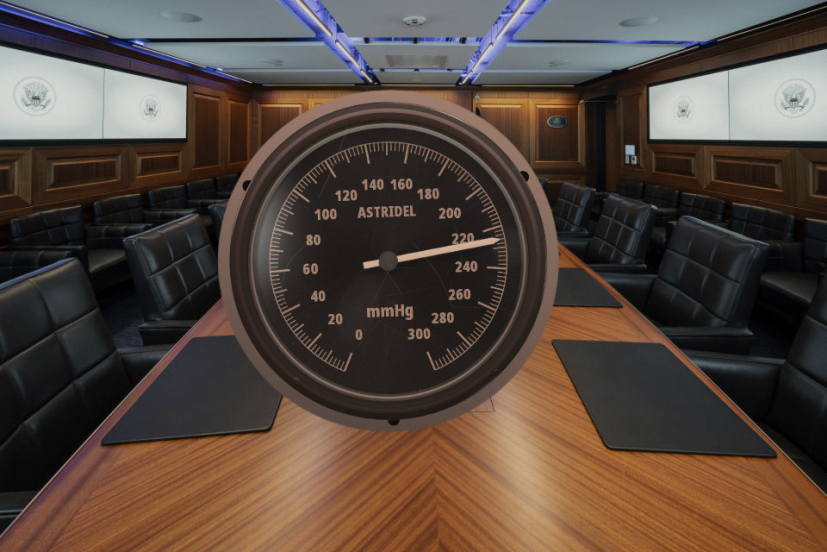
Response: 226mmHg
